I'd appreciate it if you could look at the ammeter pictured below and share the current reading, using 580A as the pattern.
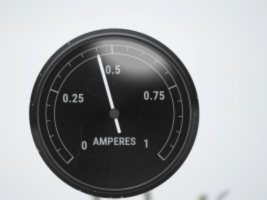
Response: 0.45A
